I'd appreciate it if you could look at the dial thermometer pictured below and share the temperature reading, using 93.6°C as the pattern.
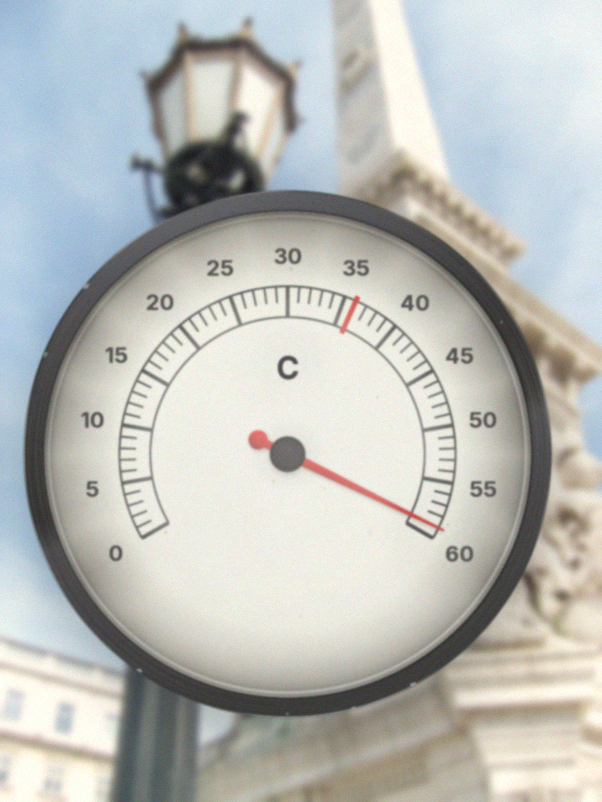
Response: 59°C
